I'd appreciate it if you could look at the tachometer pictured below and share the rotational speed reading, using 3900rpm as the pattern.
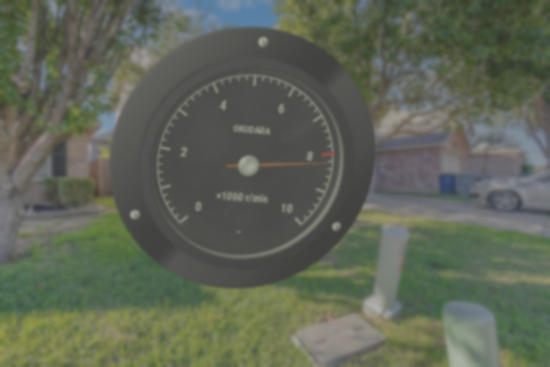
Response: 8200rpm
